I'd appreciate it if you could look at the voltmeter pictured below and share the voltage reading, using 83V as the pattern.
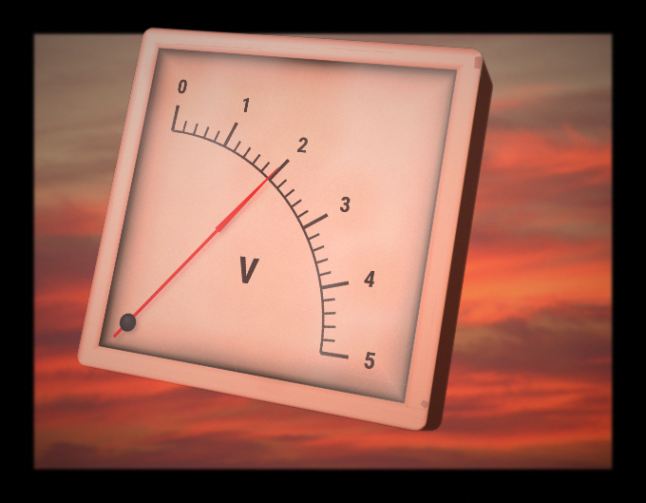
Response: 2V
